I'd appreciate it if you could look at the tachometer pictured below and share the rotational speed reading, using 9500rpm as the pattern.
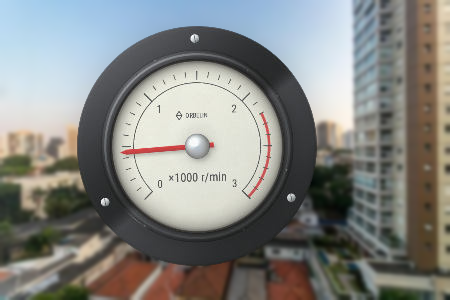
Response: 450rpm
